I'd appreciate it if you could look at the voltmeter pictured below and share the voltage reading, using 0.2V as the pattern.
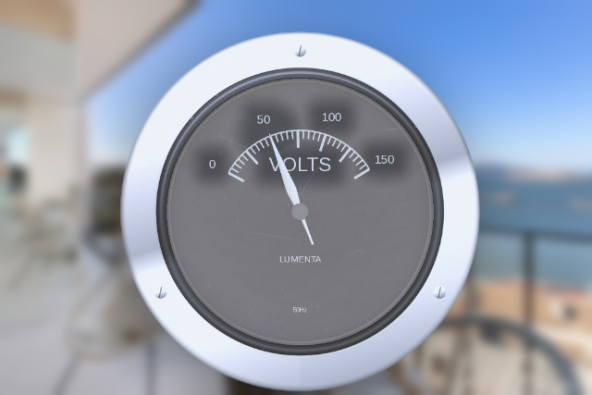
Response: 50V
